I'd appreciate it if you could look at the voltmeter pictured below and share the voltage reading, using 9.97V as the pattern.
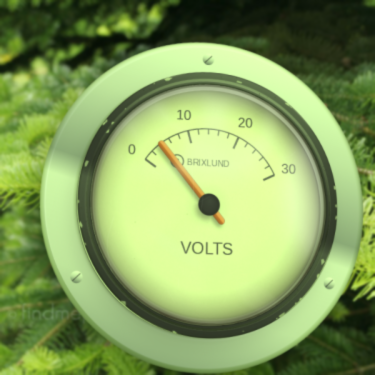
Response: 4V
